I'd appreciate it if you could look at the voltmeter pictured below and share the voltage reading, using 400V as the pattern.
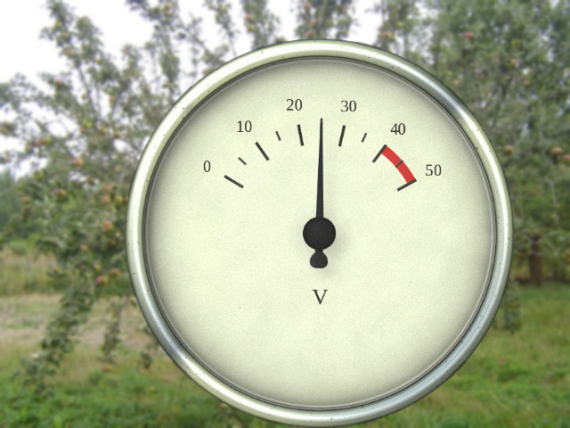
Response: 25V
